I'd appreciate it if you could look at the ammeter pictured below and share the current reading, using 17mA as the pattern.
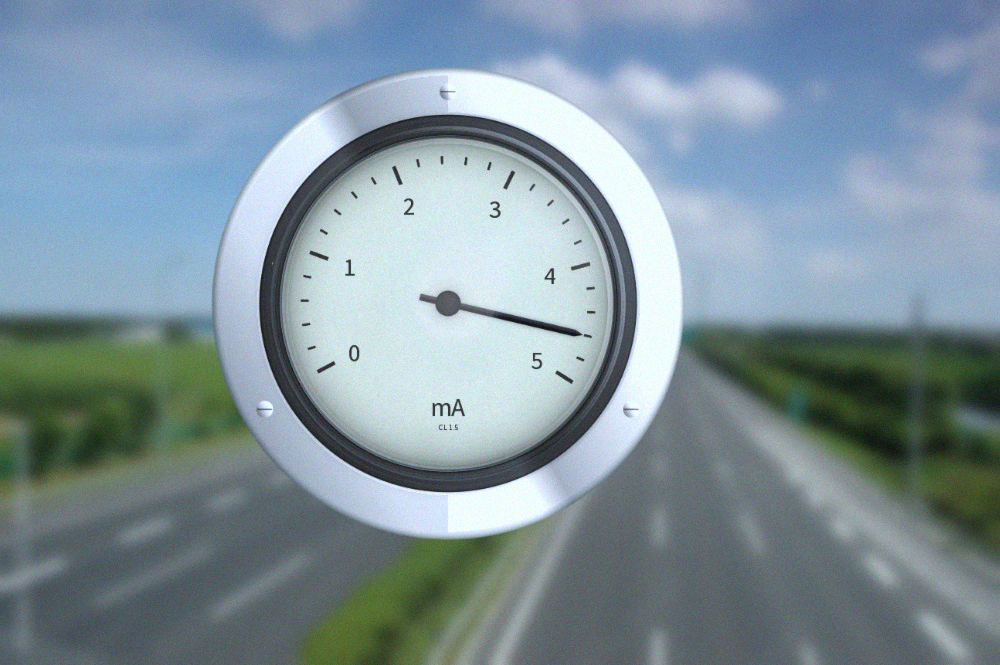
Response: 4.6mA
